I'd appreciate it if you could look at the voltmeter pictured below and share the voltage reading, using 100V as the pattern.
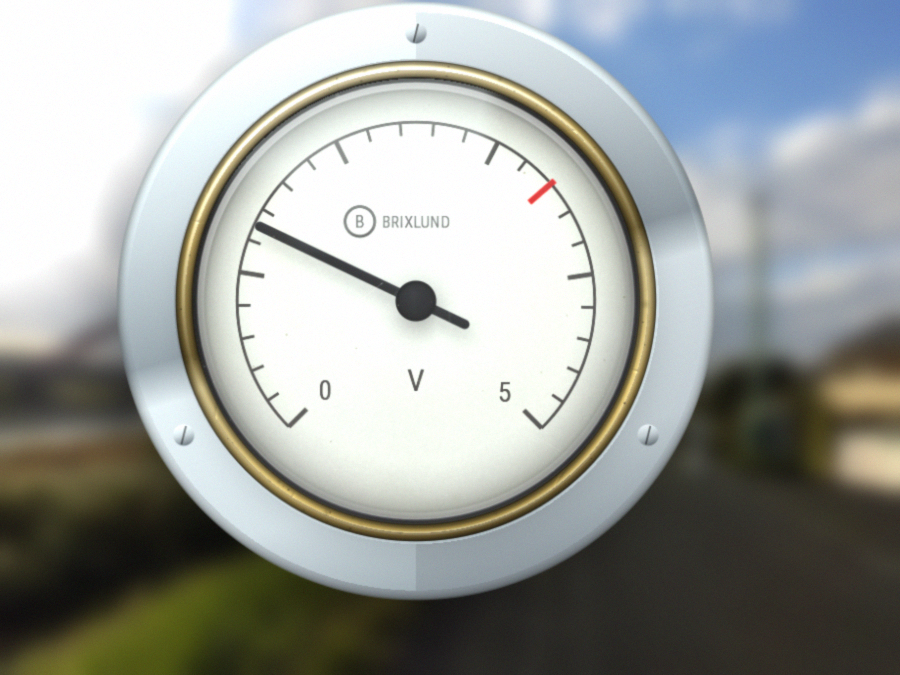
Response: 1.3V
